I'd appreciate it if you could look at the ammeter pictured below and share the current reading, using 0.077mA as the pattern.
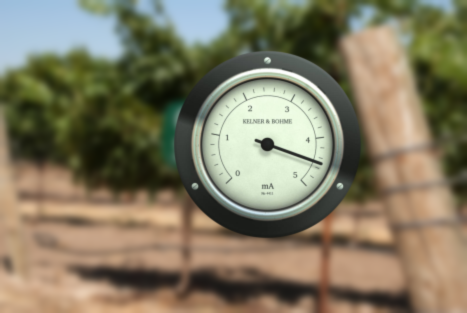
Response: 4.5mA
